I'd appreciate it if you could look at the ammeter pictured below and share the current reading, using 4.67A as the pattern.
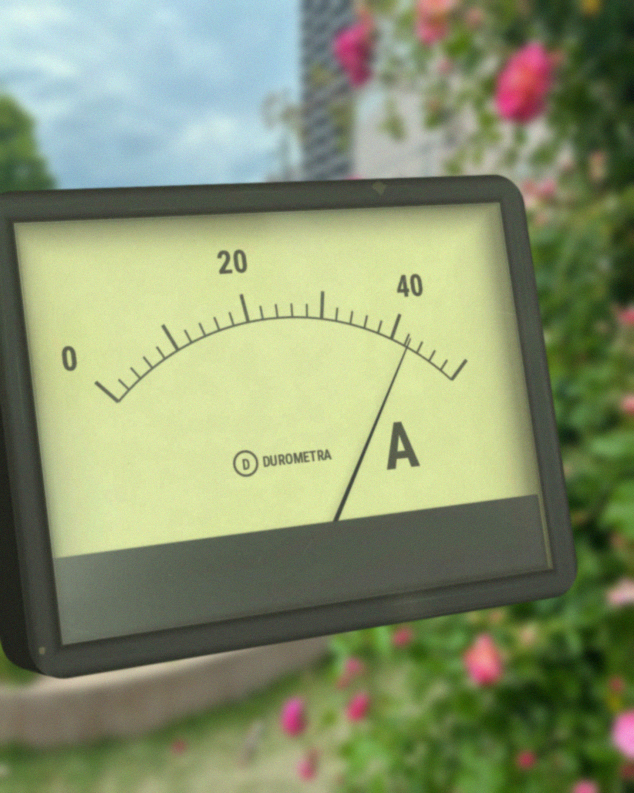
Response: 42A
